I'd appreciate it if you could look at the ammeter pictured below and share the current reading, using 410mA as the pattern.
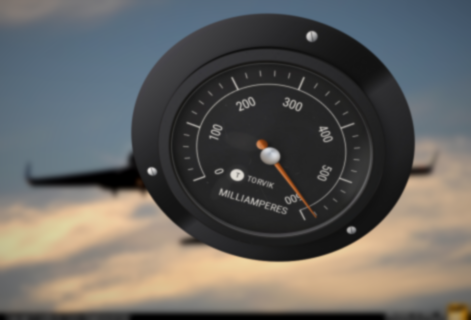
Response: 580mA
